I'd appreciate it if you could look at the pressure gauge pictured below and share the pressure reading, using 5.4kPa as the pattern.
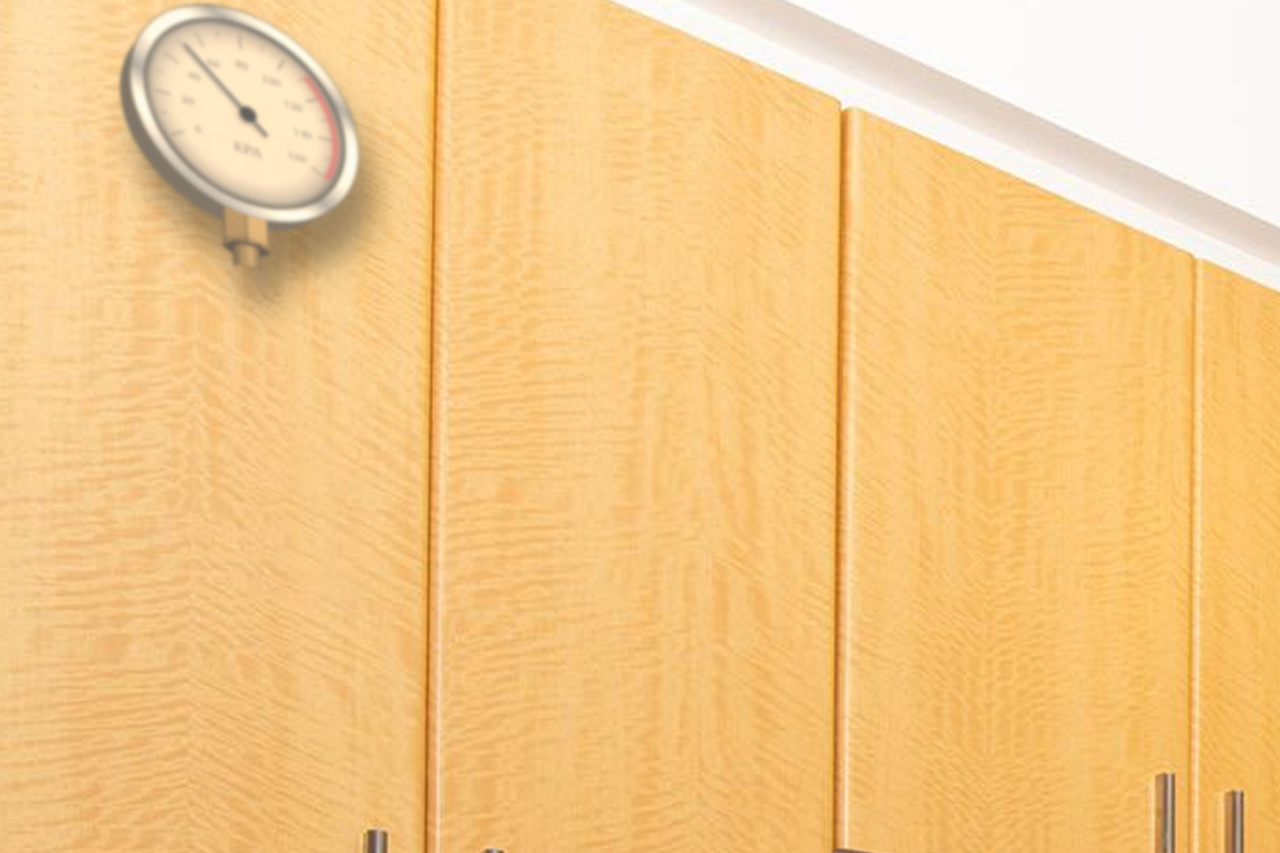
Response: 50kPa
